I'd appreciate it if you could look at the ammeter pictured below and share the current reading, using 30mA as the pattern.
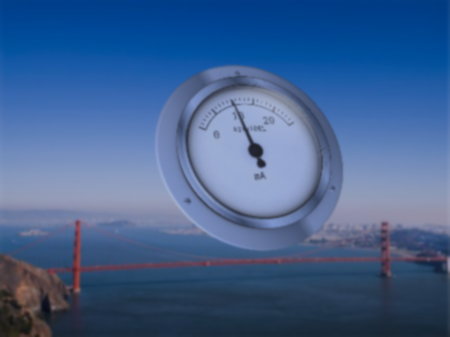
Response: 10mA
